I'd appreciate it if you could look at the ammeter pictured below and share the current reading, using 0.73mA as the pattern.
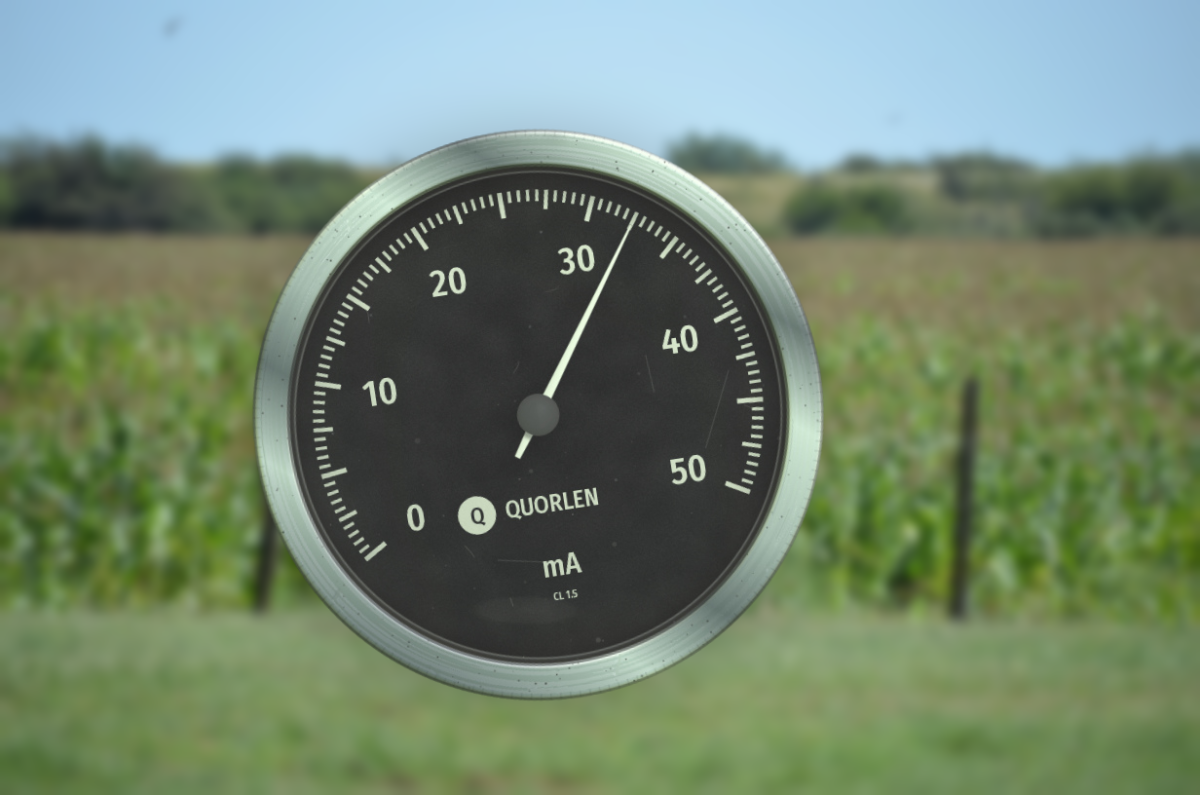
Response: 32.5mA
